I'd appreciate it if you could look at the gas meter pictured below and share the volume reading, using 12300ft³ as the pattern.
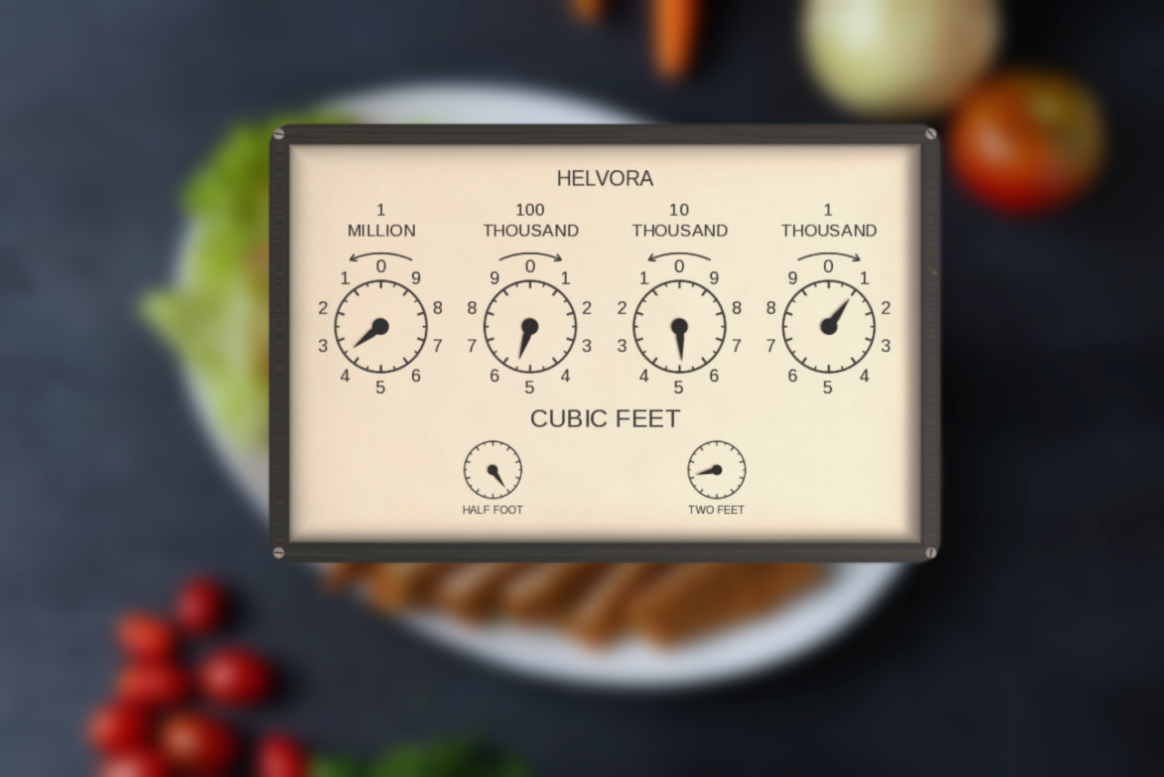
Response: 355100ft³
